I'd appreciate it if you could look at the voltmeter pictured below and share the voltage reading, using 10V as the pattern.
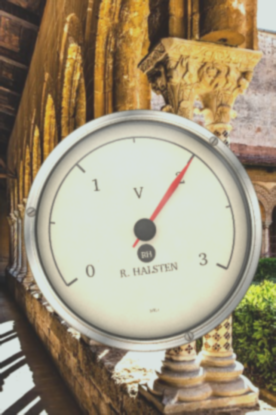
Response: 2V
